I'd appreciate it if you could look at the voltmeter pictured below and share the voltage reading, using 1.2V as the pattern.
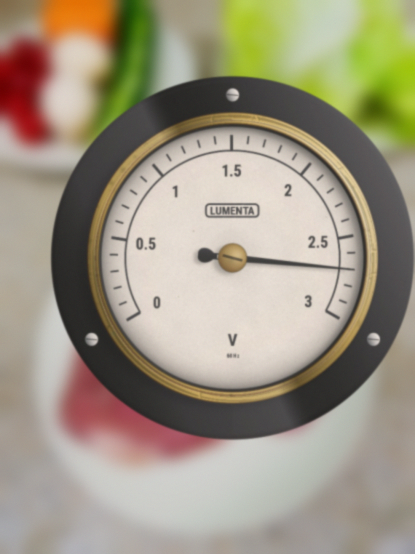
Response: 2.7V
